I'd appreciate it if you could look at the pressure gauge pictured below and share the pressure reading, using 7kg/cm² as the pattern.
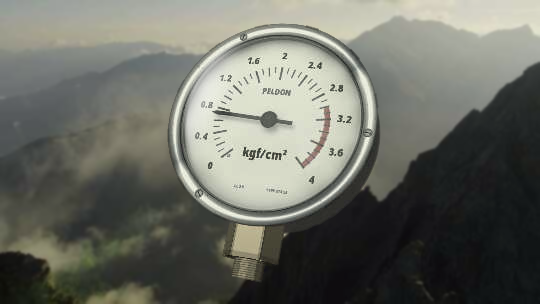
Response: 0.7kg/cm²
